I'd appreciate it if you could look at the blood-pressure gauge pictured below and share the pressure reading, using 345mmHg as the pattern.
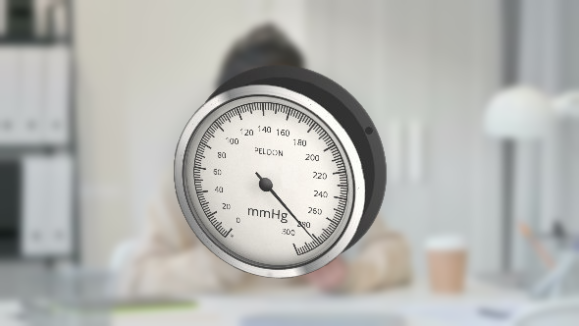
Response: 280mmHg
